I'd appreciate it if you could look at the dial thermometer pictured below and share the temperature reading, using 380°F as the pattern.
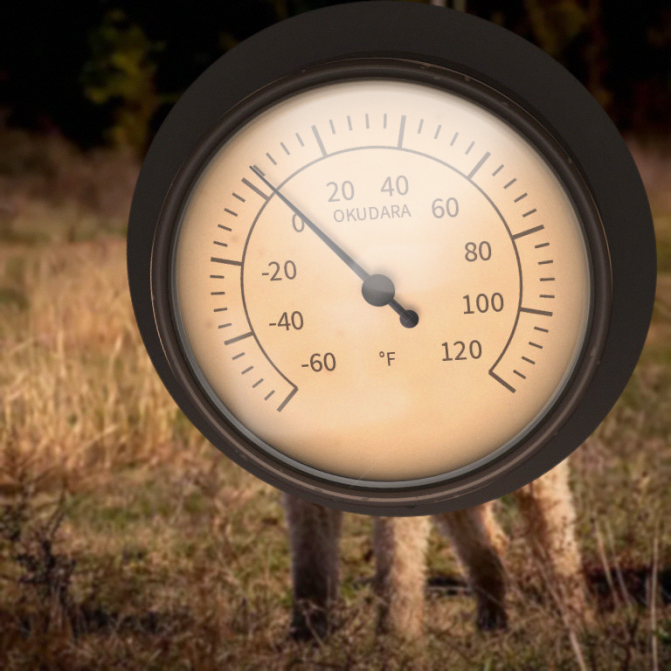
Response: 4°F
